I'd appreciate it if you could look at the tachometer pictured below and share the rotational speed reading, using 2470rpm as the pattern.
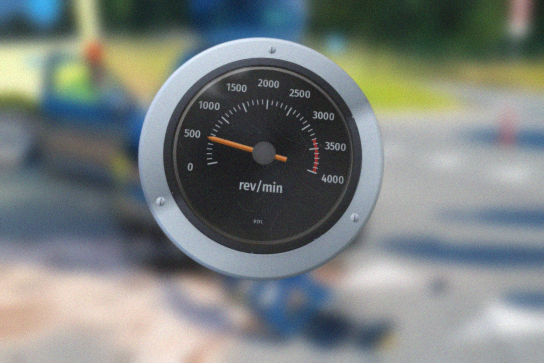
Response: 500rpm
